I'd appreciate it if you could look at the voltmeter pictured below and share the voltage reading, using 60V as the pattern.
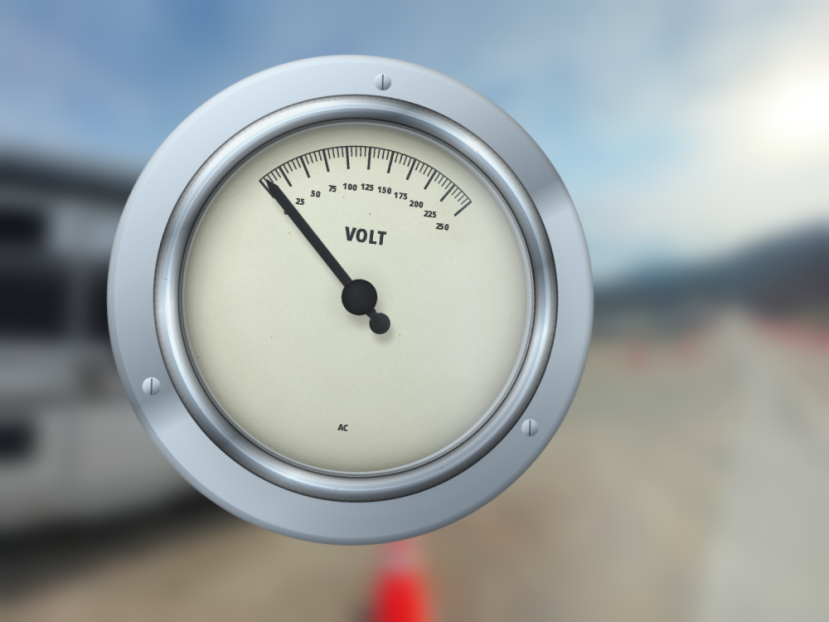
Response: 5V
